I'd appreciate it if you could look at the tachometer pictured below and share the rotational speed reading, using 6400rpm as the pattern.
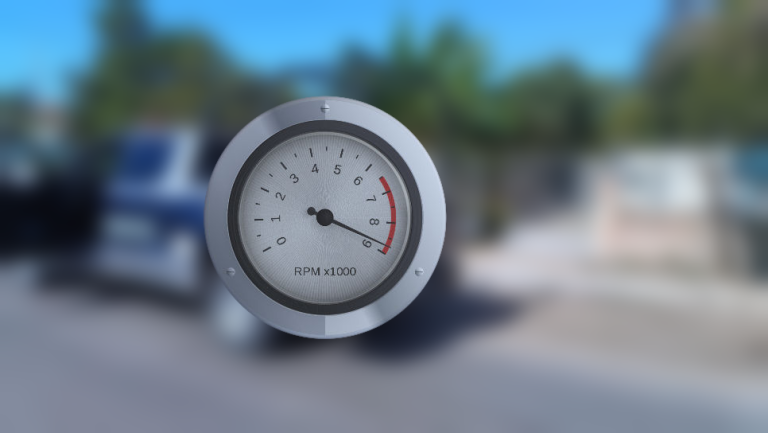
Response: 8750rpm
